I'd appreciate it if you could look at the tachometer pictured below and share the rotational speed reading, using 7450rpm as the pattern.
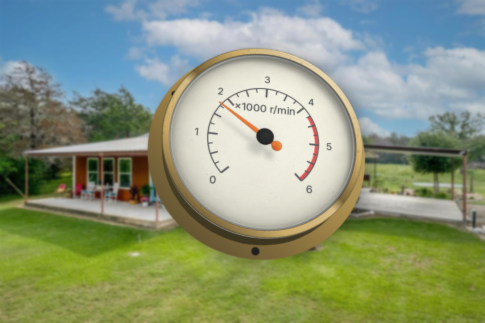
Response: 1750rpm
